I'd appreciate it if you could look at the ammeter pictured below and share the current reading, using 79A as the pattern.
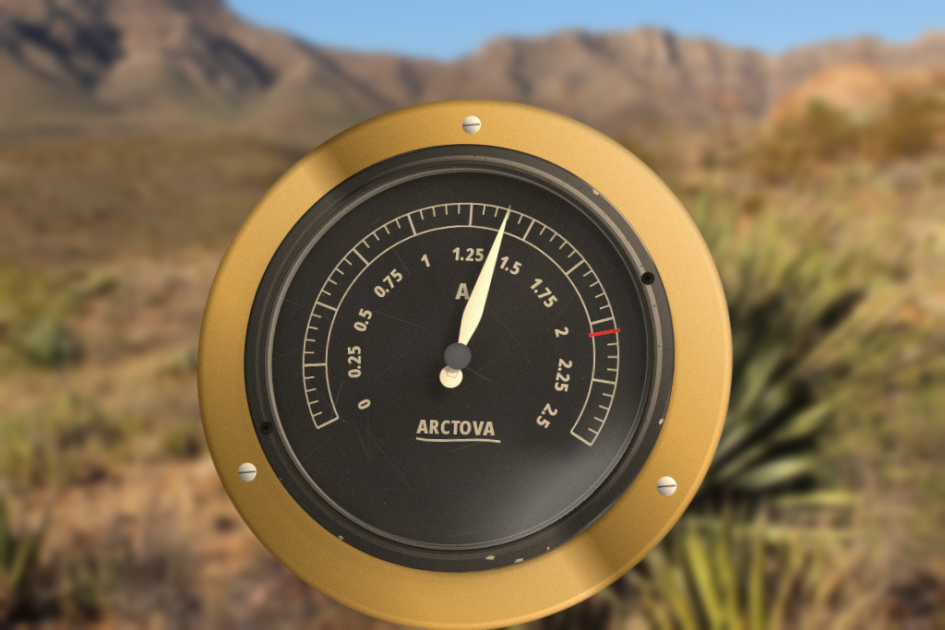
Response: 1.4A
